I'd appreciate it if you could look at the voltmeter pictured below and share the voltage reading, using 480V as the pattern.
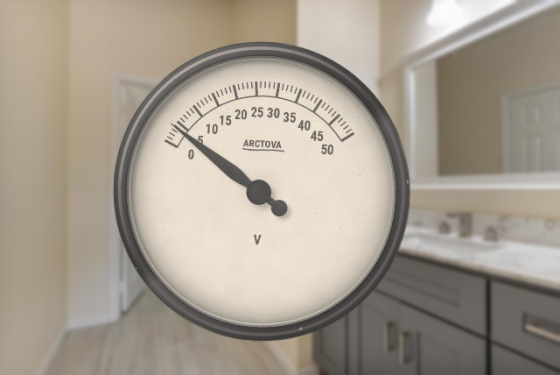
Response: 4V
